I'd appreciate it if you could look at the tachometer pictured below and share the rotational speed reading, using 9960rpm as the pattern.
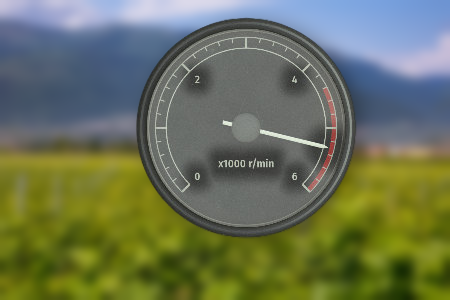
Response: 5300rpm
